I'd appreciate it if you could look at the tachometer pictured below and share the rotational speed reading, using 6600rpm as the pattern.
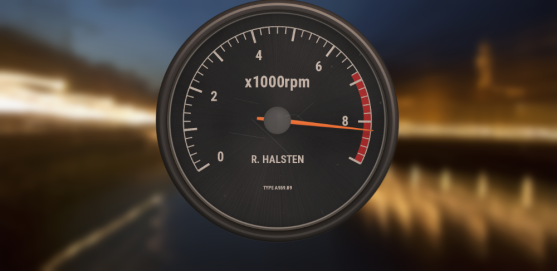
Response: 8200rpm
